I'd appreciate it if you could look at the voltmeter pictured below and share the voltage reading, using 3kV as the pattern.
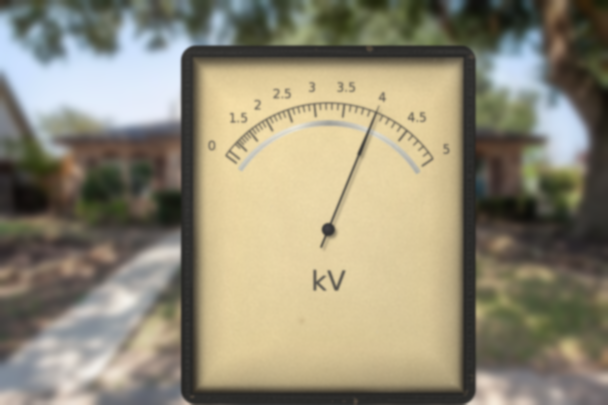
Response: 4kV
